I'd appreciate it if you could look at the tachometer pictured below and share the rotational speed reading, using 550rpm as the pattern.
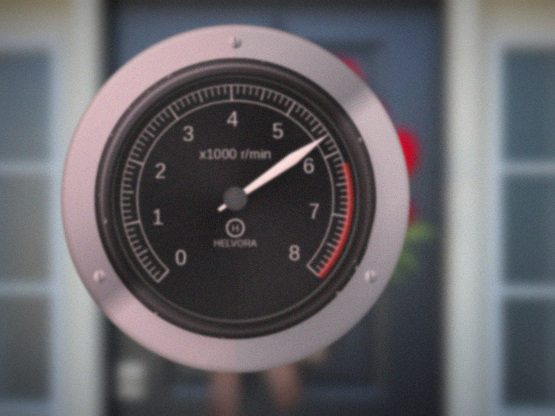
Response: 5700rpm
